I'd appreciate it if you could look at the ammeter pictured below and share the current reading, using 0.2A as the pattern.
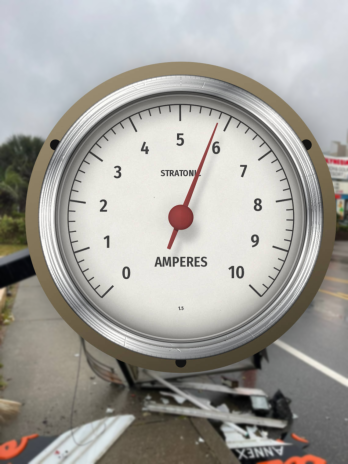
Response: 5.8A
